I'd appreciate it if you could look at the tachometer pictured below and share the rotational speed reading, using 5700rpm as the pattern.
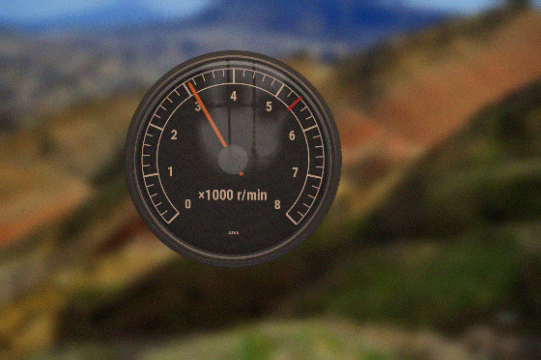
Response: 3100rpm
